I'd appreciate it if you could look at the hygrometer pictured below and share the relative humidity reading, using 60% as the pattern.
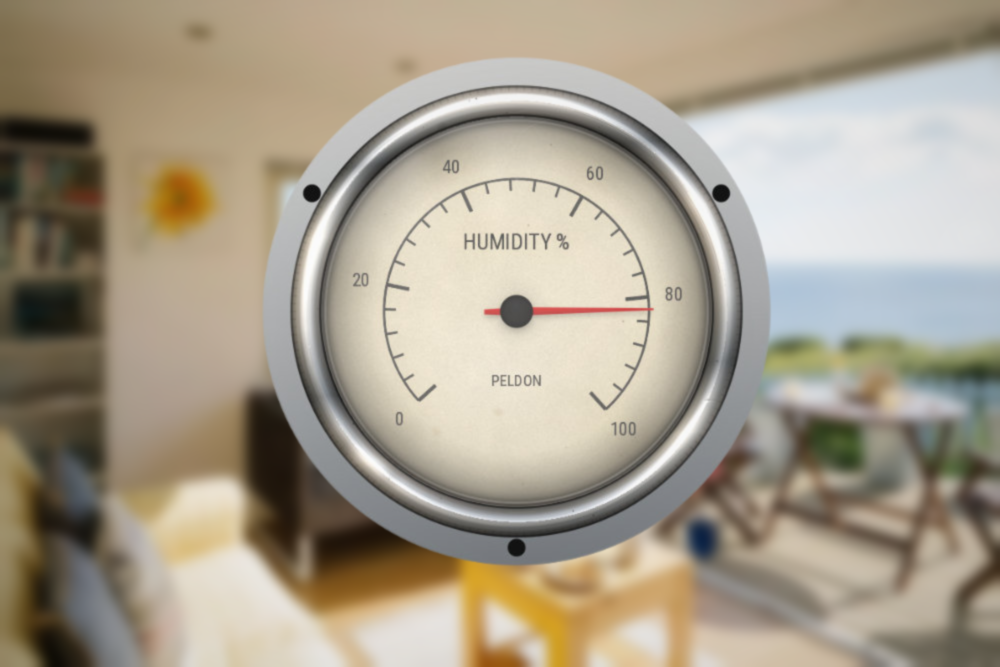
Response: 82%
